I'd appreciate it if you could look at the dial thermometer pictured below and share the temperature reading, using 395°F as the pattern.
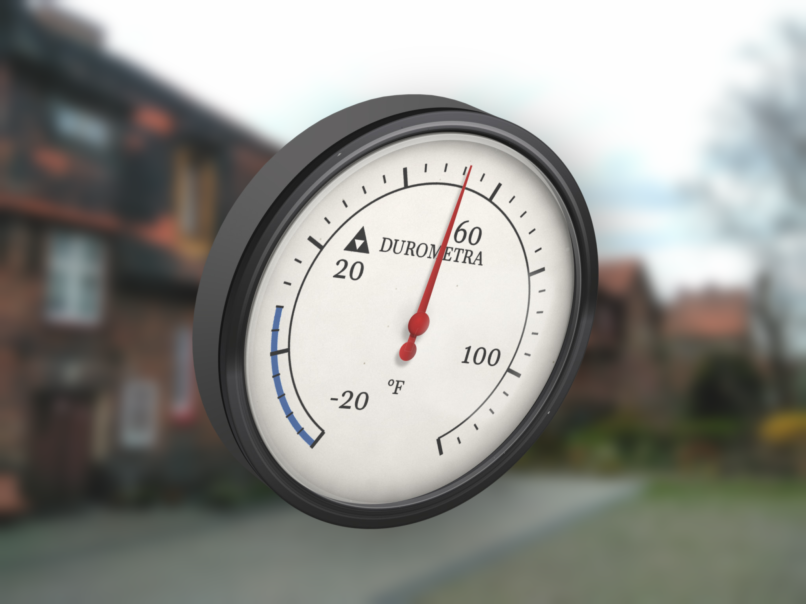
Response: 52°F
